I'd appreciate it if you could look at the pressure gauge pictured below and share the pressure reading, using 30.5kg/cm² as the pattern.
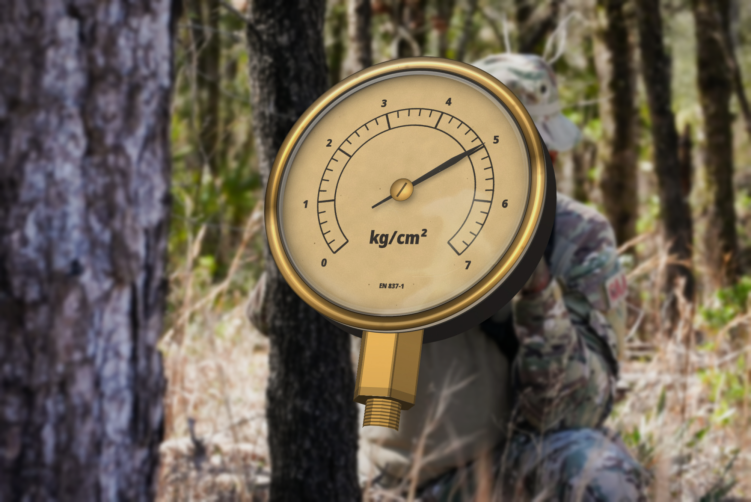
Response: 5kg/cm²
